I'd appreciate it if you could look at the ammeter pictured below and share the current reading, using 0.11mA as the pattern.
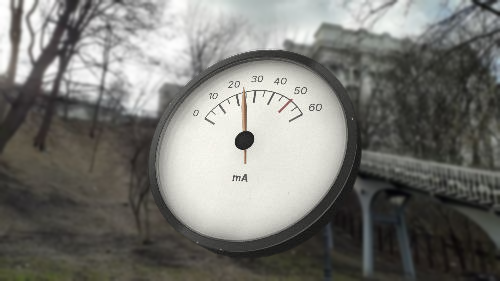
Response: 25mA
